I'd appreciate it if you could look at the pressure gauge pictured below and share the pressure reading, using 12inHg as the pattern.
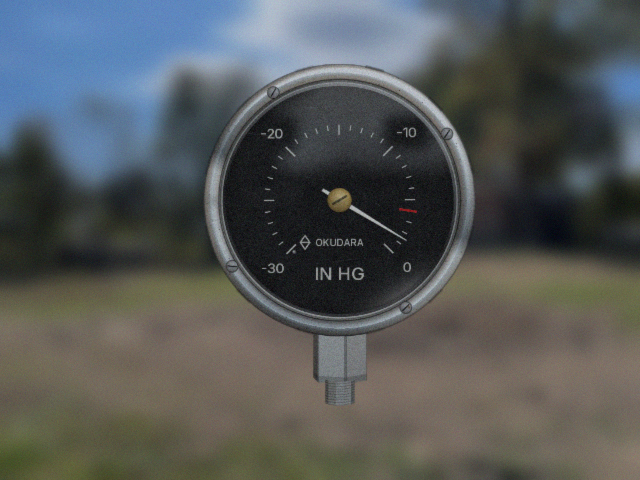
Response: -1.5inHg
